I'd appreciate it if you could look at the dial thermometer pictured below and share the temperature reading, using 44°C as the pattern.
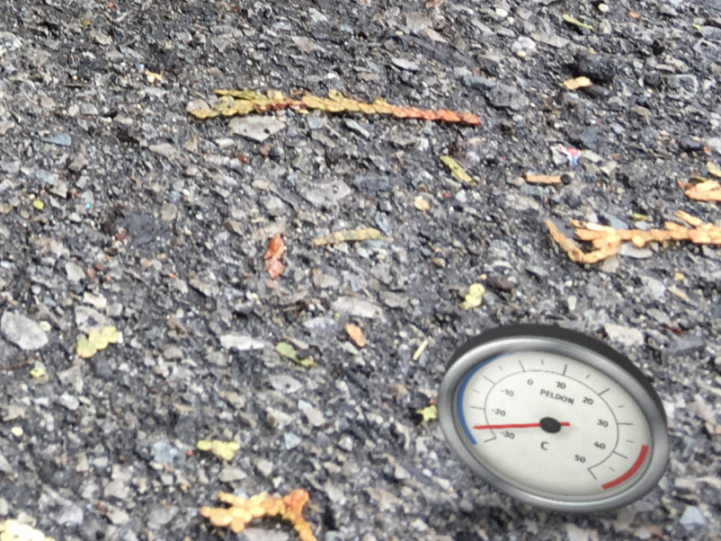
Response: -25°C
